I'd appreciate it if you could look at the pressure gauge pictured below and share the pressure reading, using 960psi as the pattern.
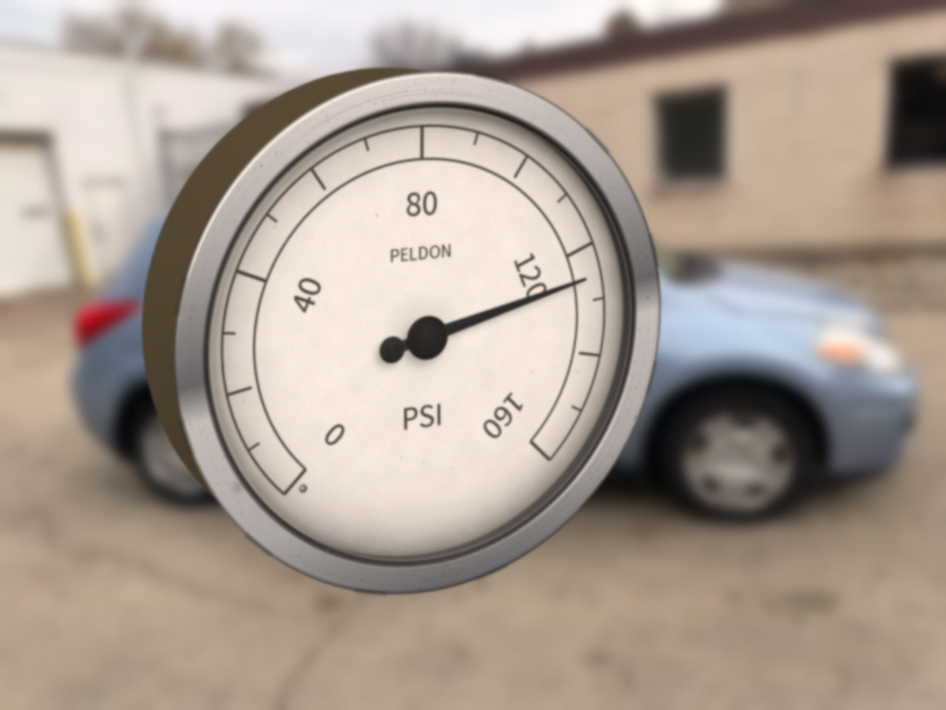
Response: 125psi
